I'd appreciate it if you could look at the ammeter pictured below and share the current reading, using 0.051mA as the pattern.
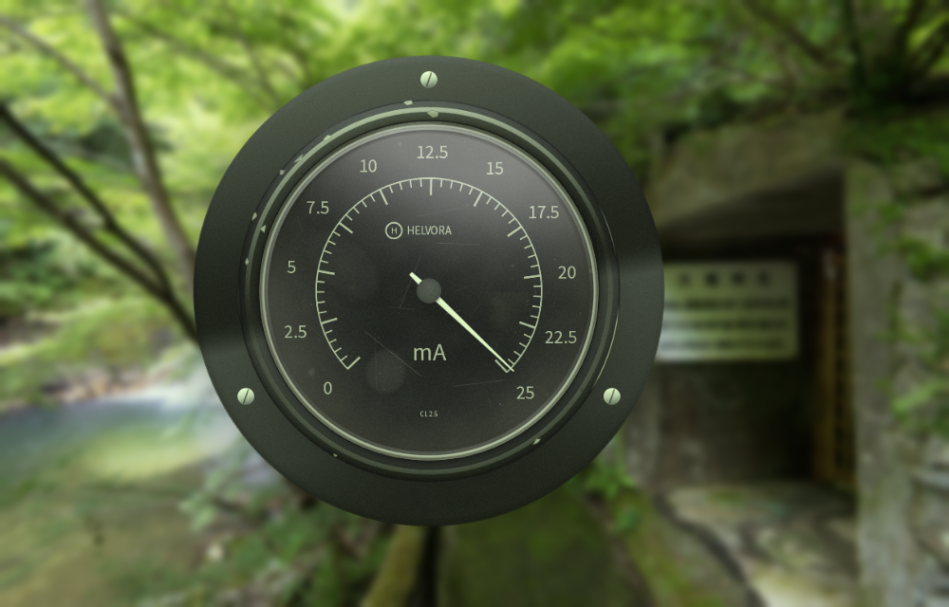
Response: 24.75mA
